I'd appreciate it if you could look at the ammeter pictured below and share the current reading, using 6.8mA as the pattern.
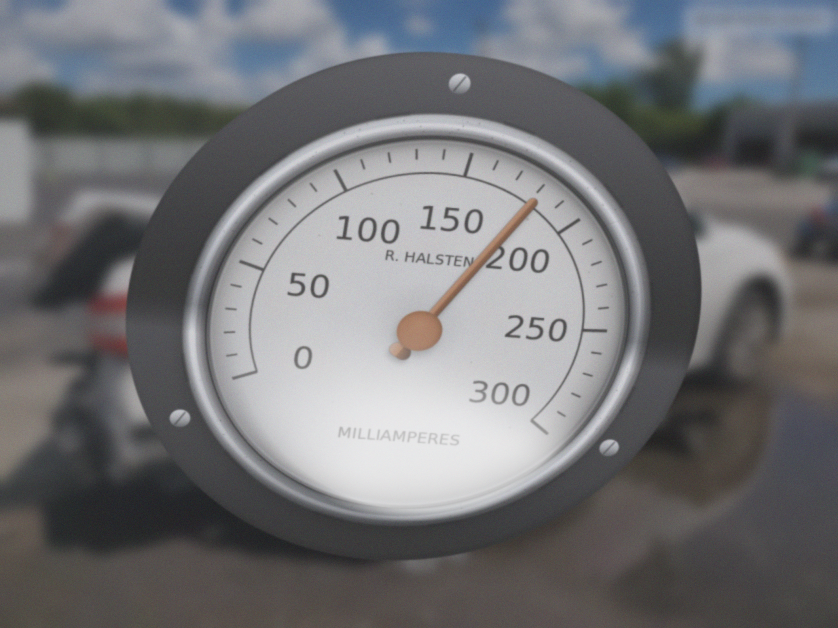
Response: 180mA
